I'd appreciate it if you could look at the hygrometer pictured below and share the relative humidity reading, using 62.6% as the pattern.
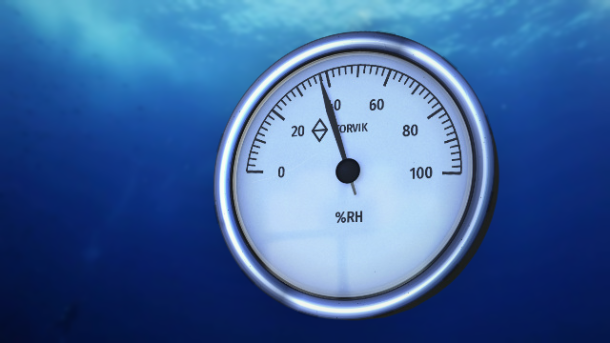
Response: 38%
